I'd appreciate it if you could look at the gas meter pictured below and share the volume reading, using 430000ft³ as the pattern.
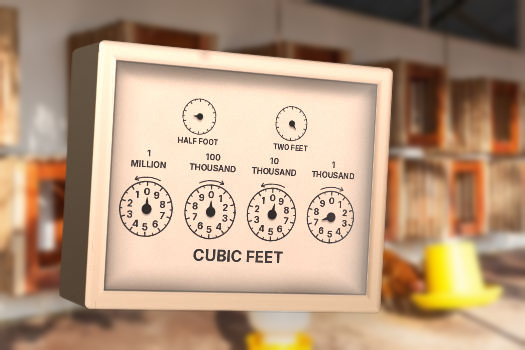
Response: 999700ft³
